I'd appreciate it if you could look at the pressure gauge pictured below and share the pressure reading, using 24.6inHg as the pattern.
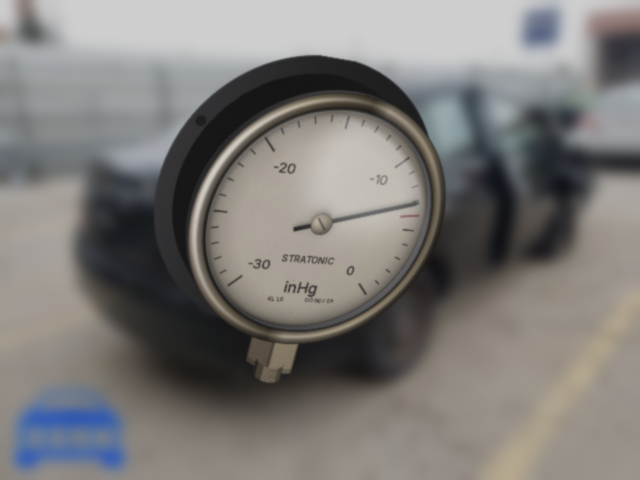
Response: -7inHg
